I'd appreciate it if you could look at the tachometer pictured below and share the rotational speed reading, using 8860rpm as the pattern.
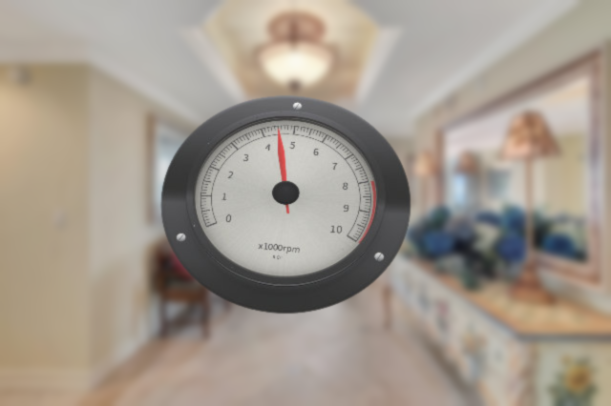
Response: 4500rpm
